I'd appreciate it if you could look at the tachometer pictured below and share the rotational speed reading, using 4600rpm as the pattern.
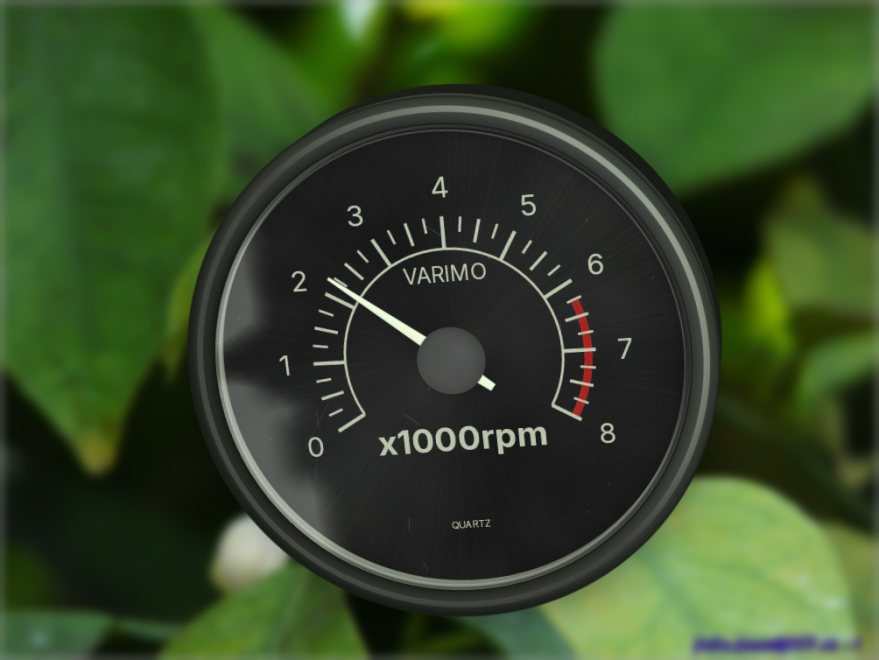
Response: 2250rpm
